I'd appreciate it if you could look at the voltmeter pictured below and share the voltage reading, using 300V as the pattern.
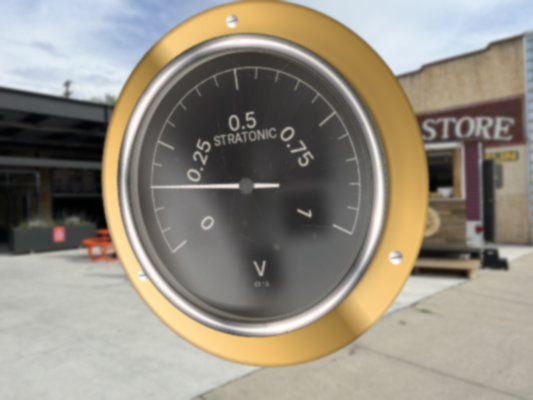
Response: 0.15V
